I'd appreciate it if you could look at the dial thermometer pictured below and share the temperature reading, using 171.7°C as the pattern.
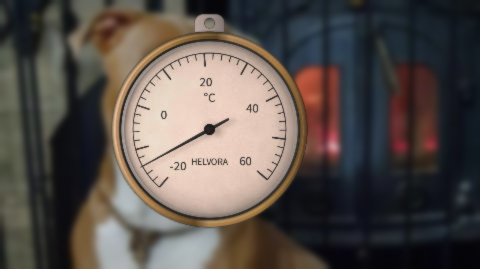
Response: -14°C
